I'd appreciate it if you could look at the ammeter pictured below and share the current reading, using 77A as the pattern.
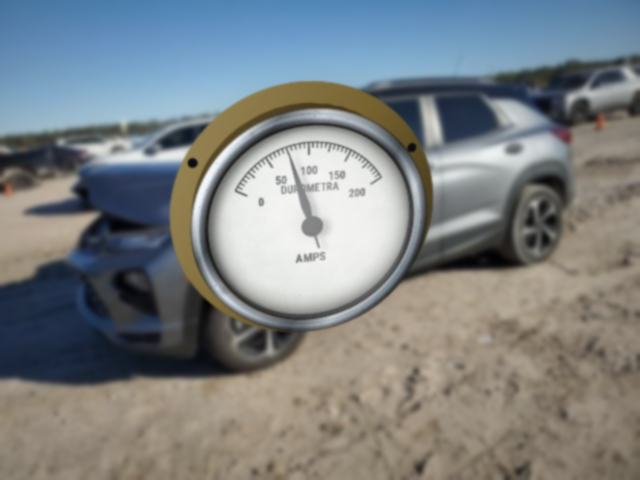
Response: 75A
